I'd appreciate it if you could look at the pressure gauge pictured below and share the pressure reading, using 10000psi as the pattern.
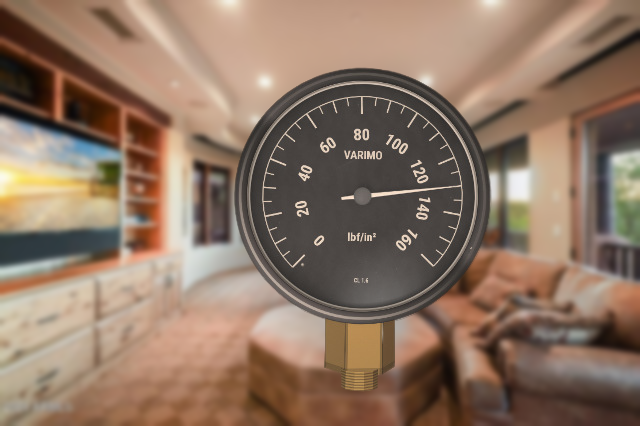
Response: 130psi
